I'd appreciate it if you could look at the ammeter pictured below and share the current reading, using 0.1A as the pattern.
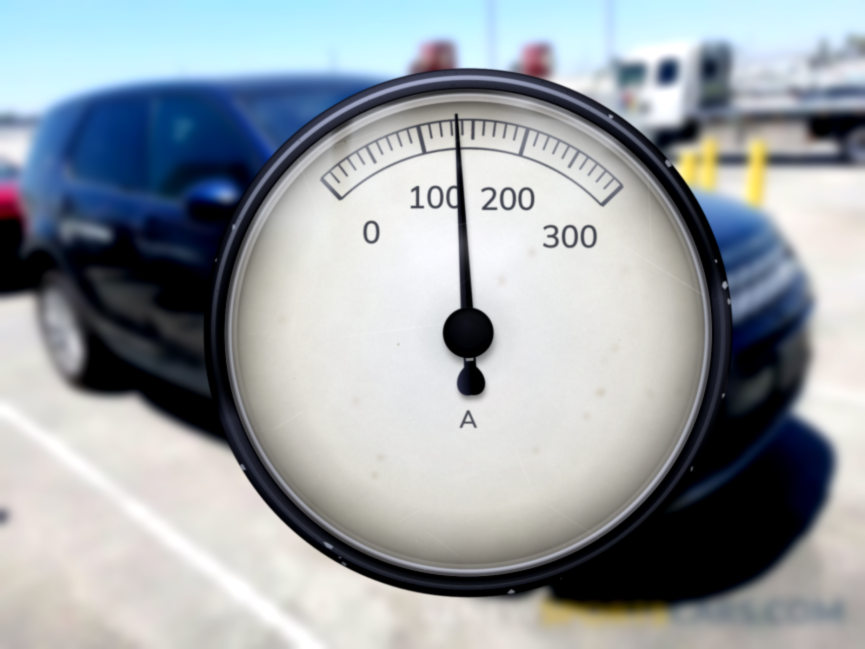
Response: 135A
